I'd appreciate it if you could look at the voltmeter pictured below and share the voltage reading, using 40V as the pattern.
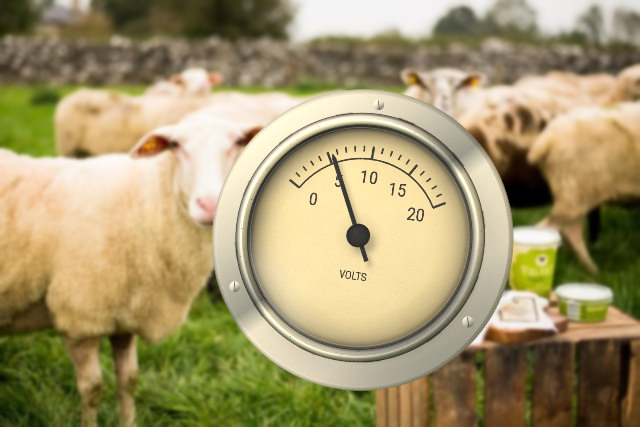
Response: 5.5V
